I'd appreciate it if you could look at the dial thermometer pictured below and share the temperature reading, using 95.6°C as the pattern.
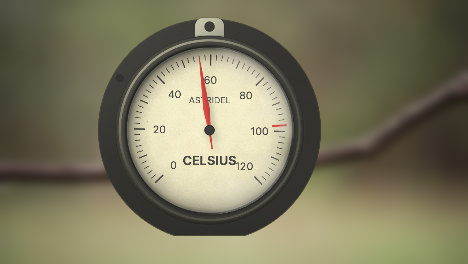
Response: 56°C
